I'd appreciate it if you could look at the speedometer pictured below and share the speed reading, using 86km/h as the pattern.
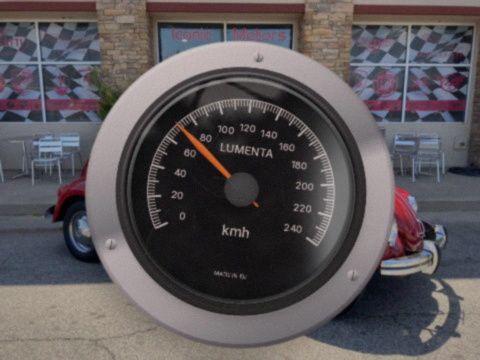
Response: 70km/h
